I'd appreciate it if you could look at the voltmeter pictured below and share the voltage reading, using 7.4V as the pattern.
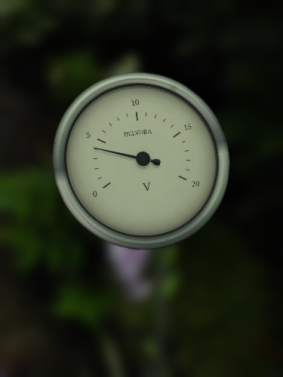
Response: 4V
